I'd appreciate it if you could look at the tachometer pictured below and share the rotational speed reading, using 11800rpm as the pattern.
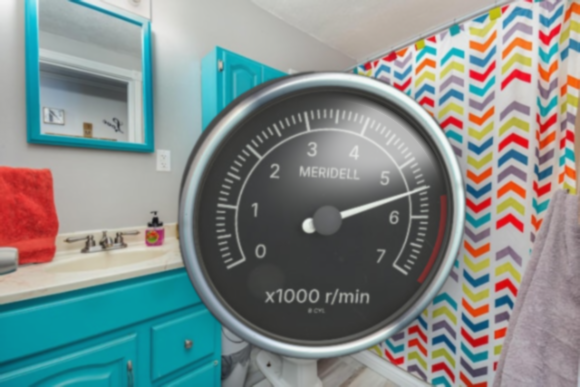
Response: 5500rpm
